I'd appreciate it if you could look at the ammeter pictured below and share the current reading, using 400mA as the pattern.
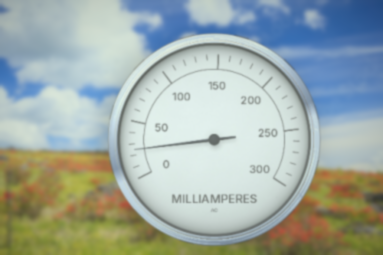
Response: 25mA
